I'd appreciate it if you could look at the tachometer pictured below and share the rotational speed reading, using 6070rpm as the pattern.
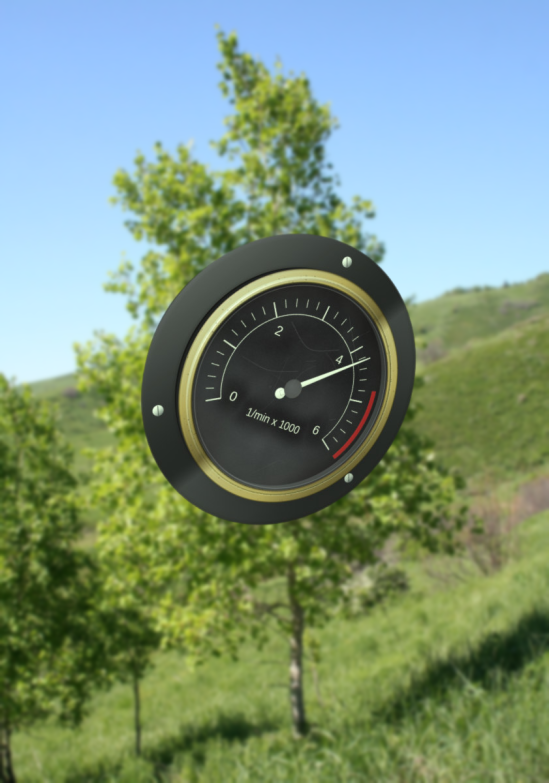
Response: 4200rpm
